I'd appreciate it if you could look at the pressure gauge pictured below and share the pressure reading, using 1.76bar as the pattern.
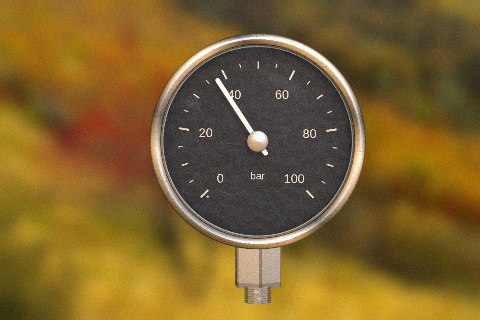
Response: 37.5bar
